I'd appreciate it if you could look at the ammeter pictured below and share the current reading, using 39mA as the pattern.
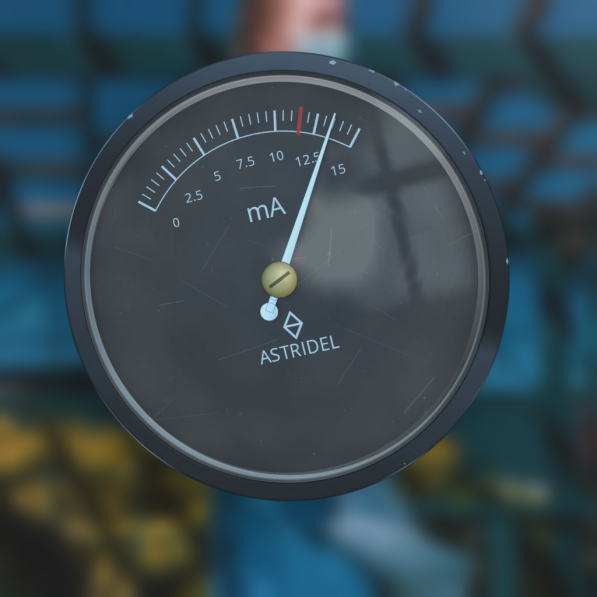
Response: 13.5mA
